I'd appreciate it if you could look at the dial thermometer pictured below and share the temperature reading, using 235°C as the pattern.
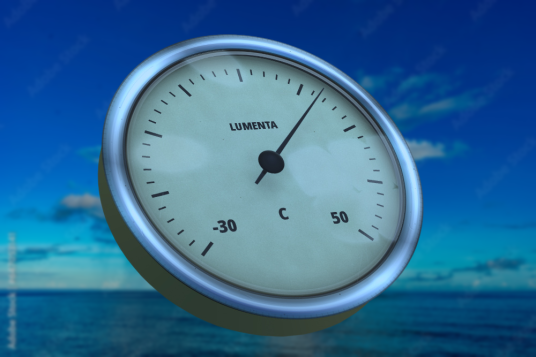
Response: 23°C
